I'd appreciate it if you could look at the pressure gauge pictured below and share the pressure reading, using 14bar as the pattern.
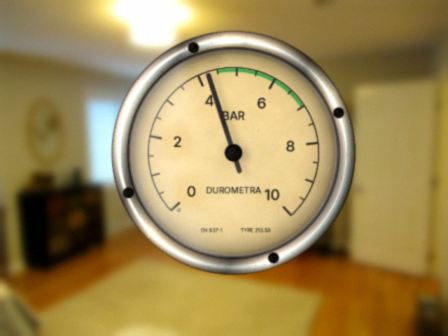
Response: 4.25bar
